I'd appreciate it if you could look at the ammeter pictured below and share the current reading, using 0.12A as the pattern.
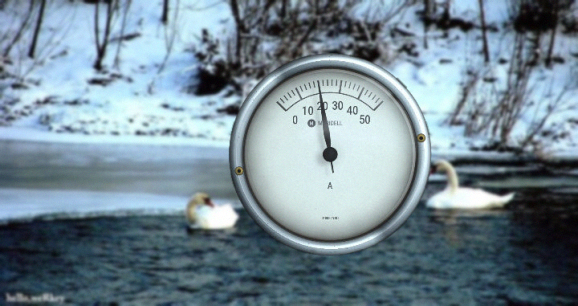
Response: 20A
